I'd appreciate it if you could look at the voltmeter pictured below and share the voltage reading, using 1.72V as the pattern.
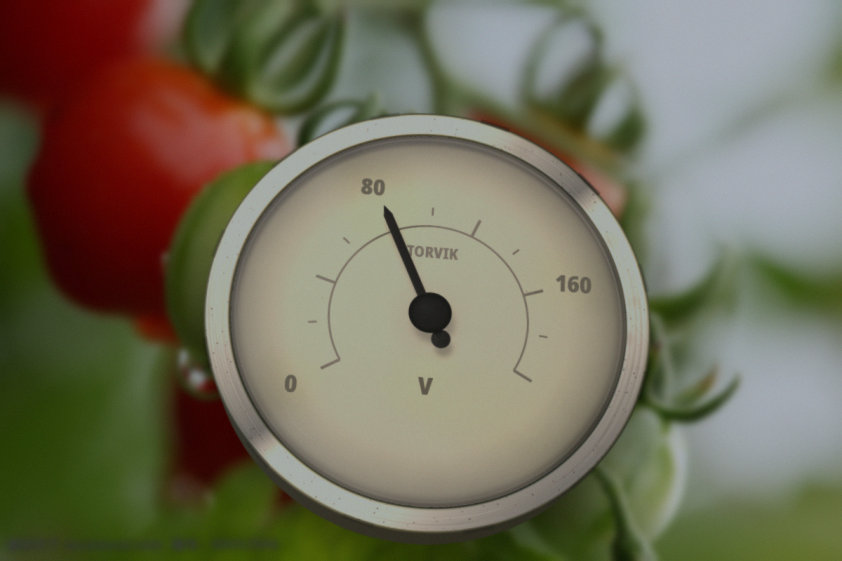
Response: 80V
